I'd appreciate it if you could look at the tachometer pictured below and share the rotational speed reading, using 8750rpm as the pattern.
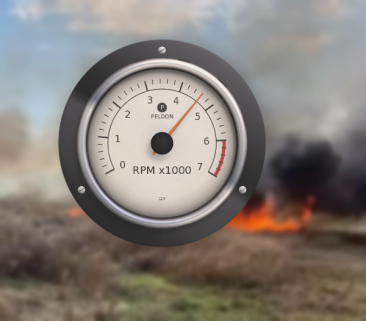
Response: 4600rpm
